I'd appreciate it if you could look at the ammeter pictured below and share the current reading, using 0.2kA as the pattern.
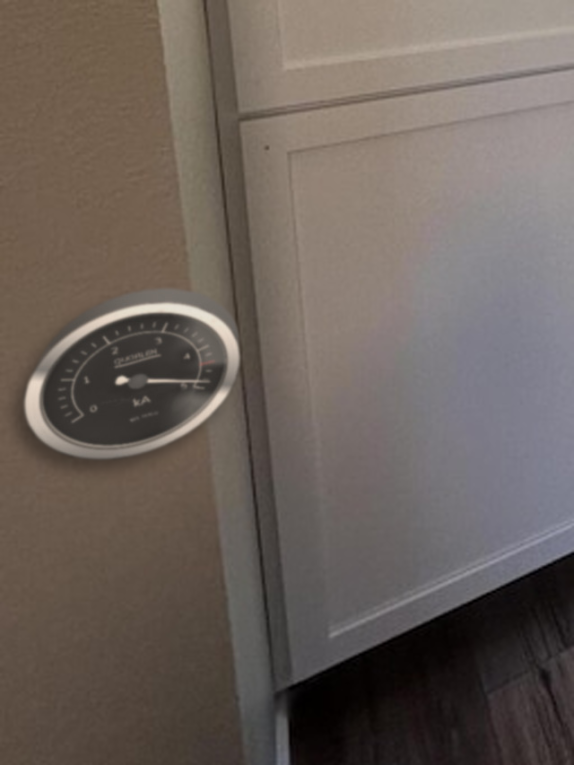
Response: 4.8kA
